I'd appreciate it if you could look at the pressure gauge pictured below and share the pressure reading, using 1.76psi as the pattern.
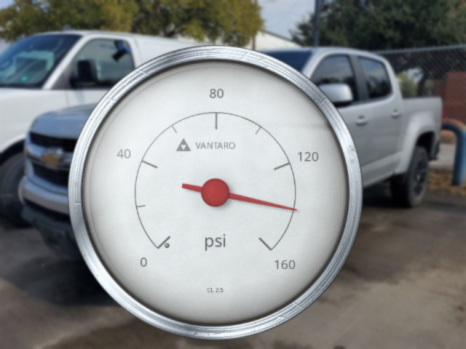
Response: 140psi
